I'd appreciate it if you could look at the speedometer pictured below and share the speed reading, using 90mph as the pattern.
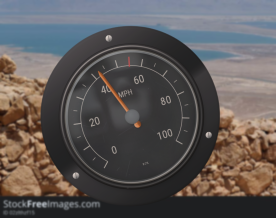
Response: 42.5mph
